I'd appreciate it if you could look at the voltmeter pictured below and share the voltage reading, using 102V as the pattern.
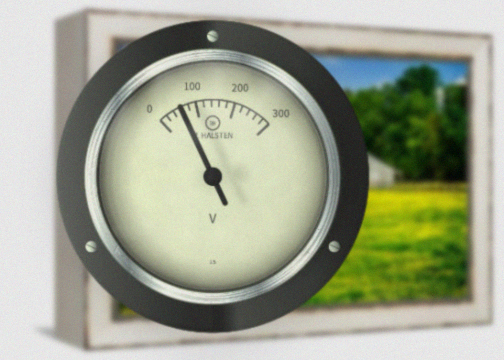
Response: 60V
